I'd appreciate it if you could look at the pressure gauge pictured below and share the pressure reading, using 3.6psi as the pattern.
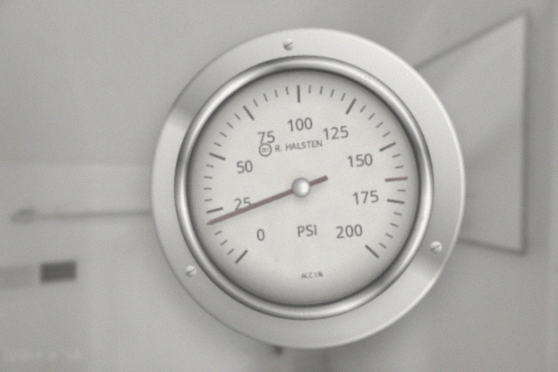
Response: 20psi
